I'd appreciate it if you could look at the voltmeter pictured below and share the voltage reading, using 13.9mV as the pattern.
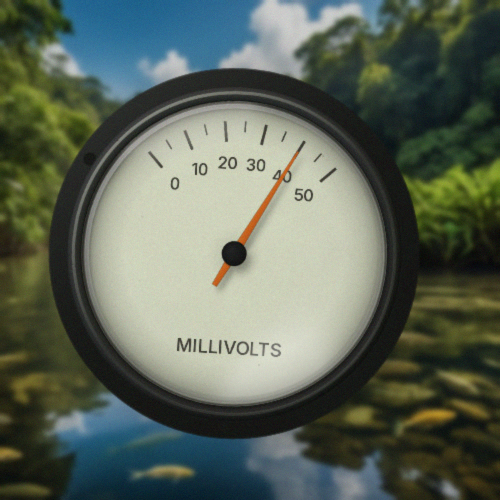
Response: 40mV
